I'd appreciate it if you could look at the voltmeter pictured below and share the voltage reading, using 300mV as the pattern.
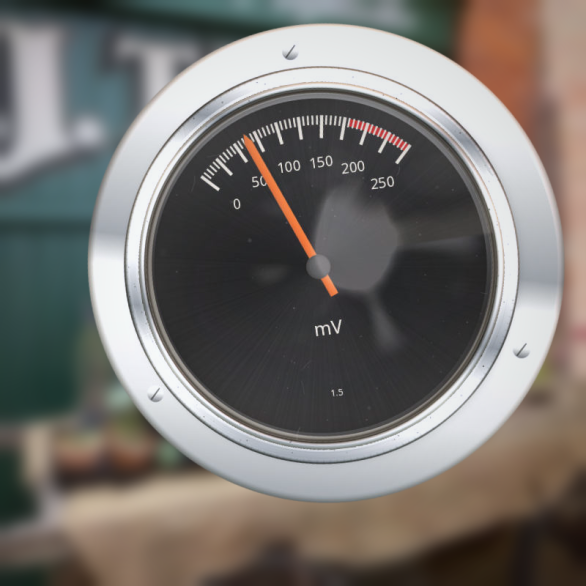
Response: 65mV
